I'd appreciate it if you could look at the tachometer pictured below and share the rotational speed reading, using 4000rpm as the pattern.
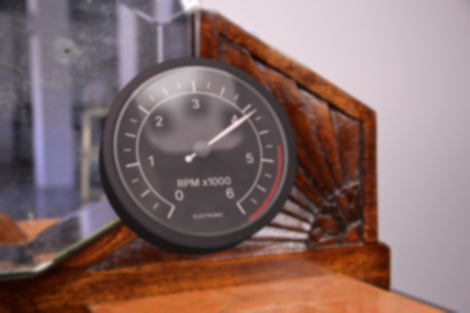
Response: 4125rpm
